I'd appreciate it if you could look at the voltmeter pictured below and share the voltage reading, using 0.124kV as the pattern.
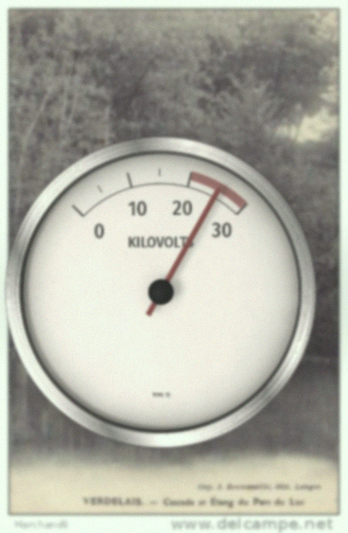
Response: 25kV
